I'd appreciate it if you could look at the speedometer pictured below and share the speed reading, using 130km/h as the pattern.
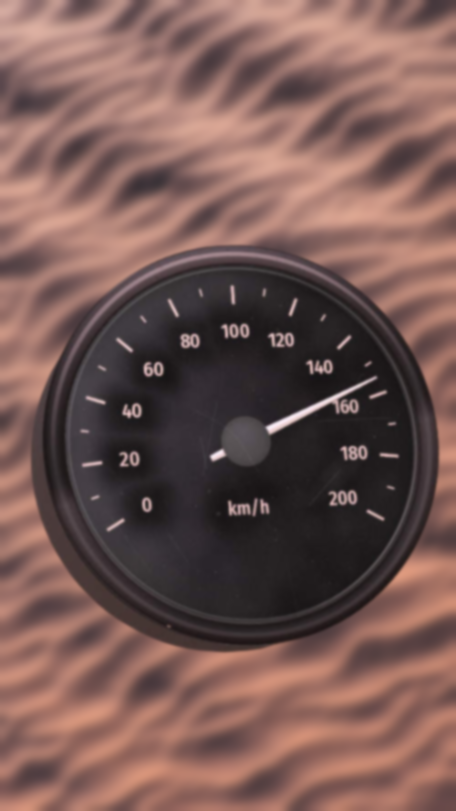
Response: 155km/h
